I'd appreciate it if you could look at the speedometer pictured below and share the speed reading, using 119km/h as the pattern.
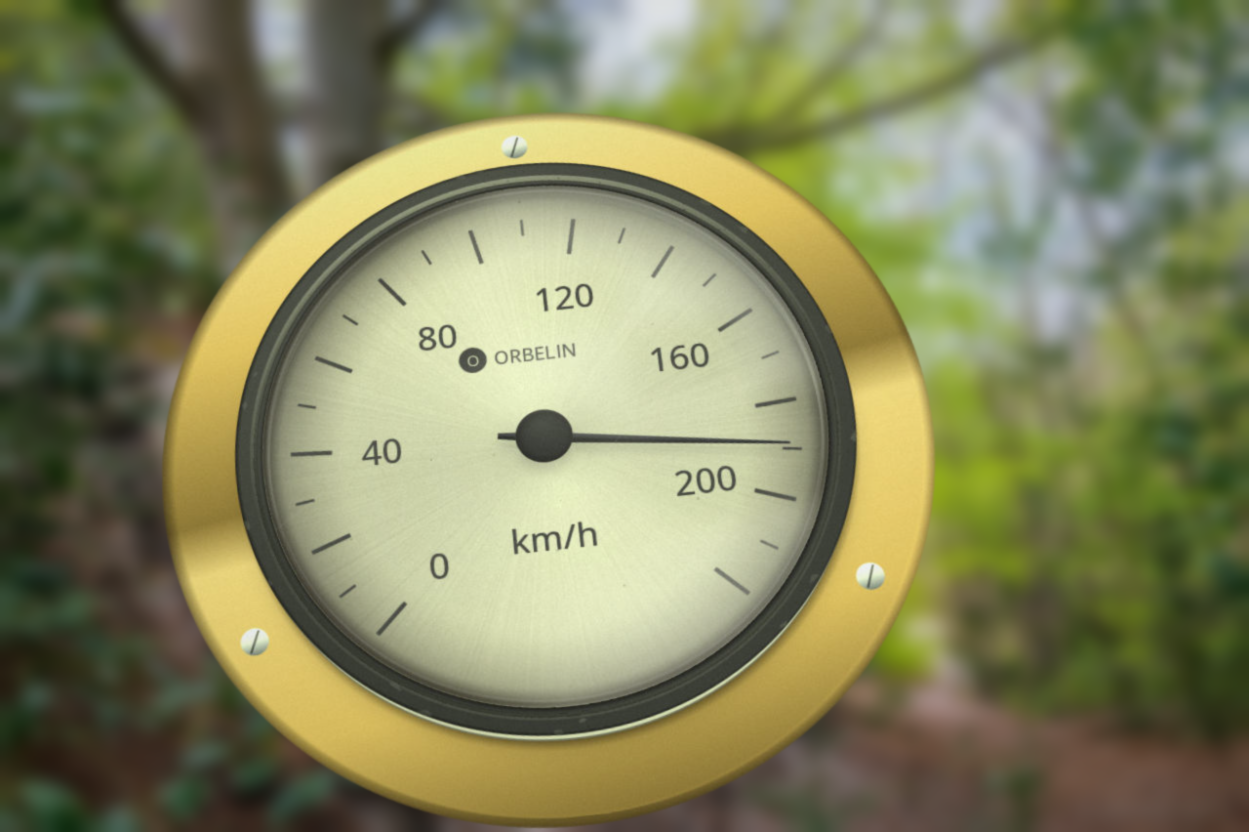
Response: 190km/h
